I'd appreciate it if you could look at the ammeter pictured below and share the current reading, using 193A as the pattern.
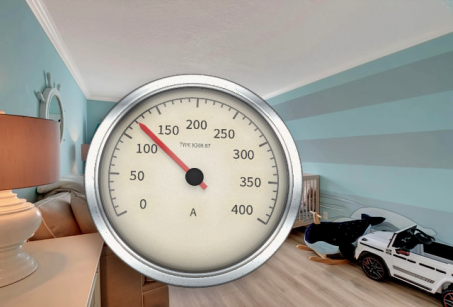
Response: 120A
